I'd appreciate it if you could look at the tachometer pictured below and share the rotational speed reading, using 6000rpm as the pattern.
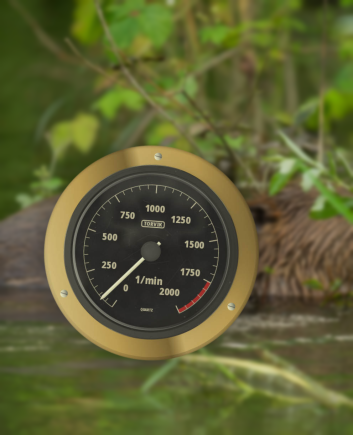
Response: 75rpm
